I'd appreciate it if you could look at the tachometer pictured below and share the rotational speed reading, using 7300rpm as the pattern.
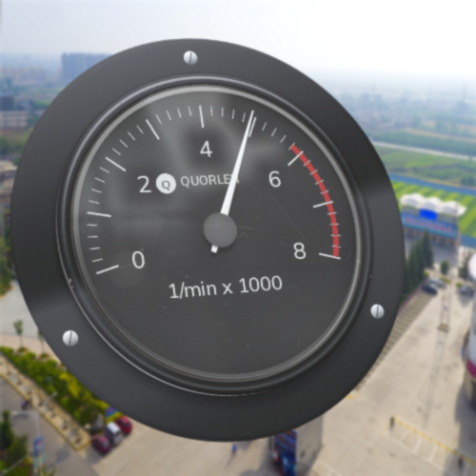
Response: 4900rpm
